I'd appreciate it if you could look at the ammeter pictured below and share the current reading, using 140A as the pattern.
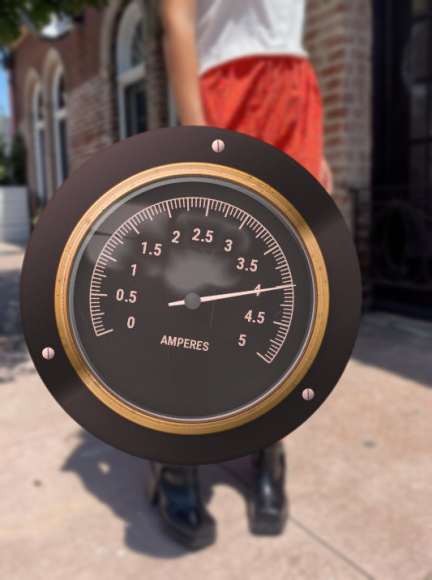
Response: 4A
